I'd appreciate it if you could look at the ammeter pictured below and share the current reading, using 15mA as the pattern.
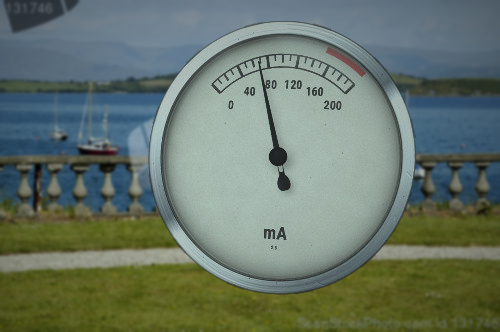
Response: 70mA
